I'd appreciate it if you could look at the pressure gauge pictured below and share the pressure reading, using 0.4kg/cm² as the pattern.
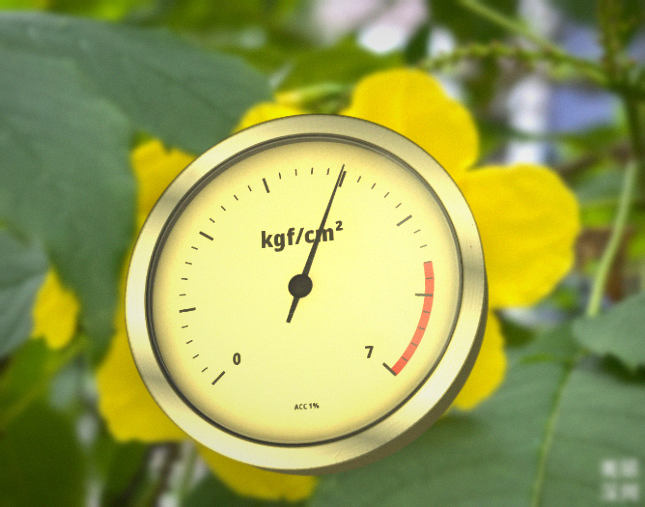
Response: 4kg/cm²
